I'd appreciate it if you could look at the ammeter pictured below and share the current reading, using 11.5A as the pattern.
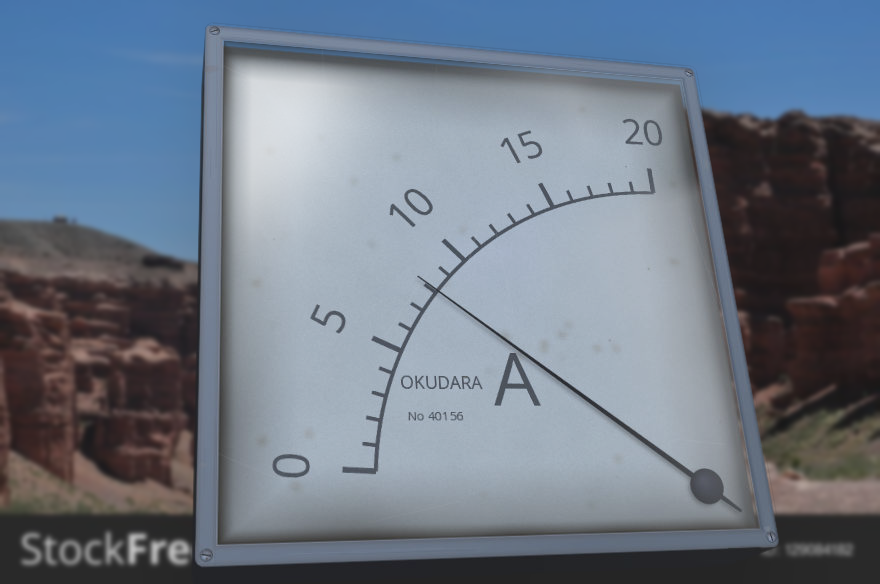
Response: 8A
